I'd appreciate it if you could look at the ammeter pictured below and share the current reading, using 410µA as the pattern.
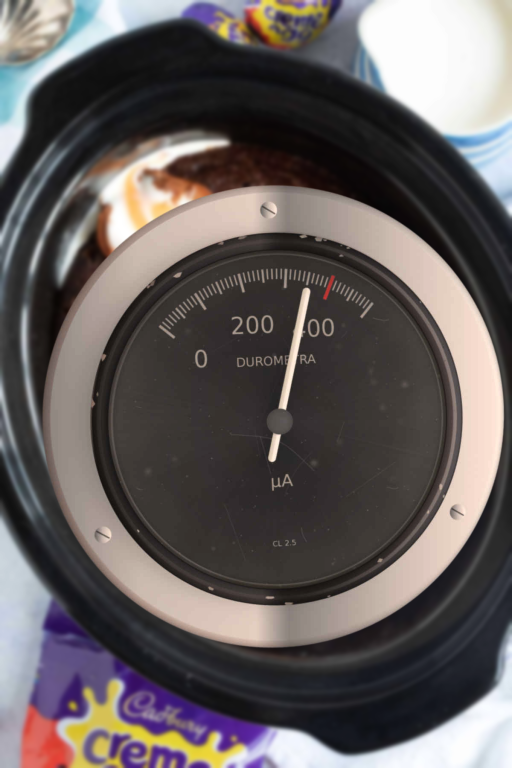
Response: 350µA
